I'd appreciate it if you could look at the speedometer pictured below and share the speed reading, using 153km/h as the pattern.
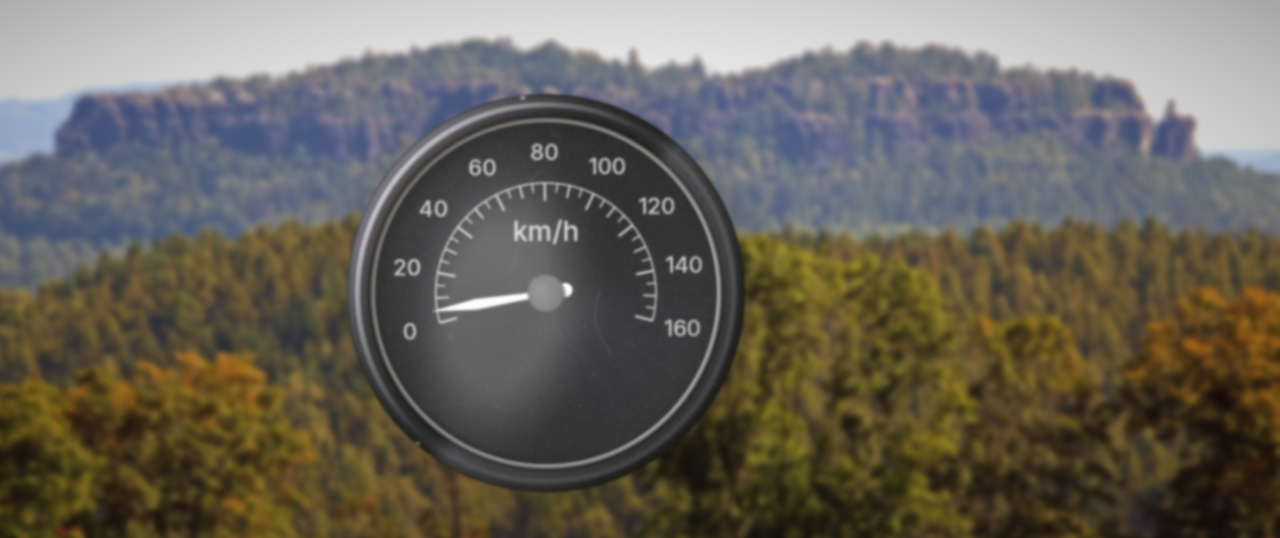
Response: 5km/h
